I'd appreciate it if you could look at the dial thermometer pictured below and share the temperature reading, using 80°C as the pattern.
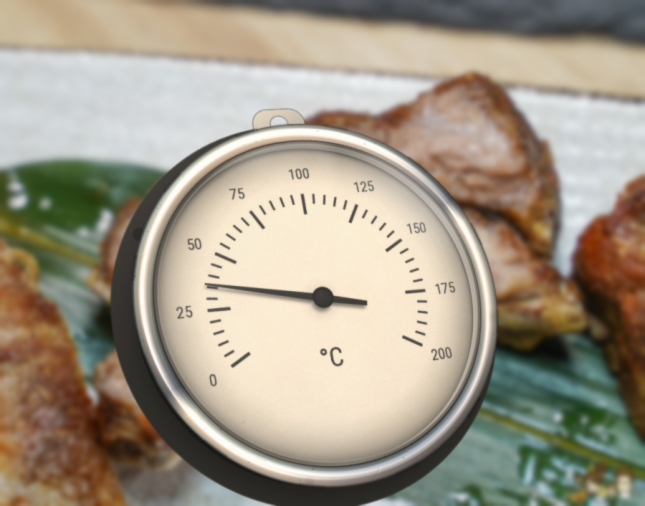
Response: 35°C
